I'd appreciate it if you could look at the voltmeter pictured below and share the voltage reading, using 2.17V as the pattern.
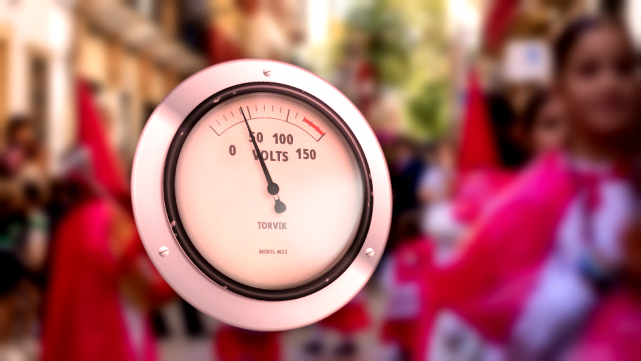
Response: 40V
